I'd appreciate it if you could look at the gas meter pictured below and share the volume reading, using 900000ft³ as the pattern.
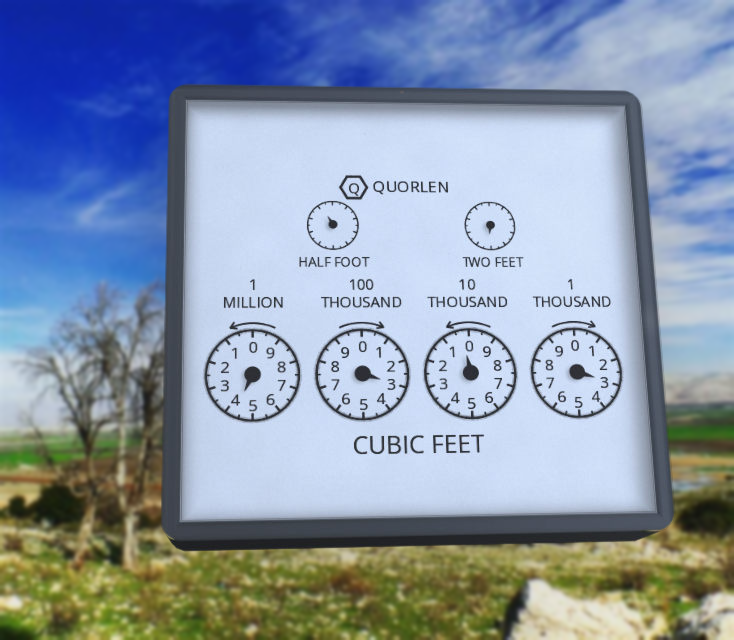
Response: 430300ft³
